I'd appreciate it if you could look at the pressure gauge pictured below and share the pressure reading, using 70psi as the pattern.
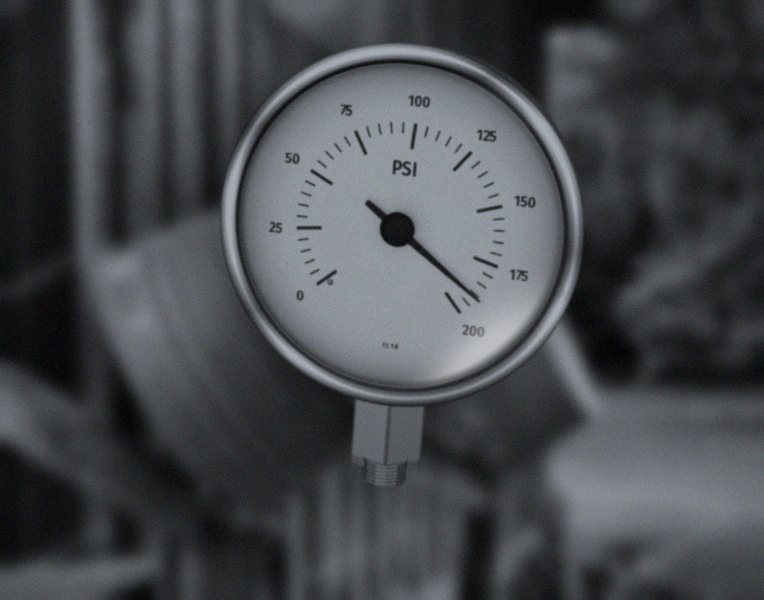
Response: 190psi
